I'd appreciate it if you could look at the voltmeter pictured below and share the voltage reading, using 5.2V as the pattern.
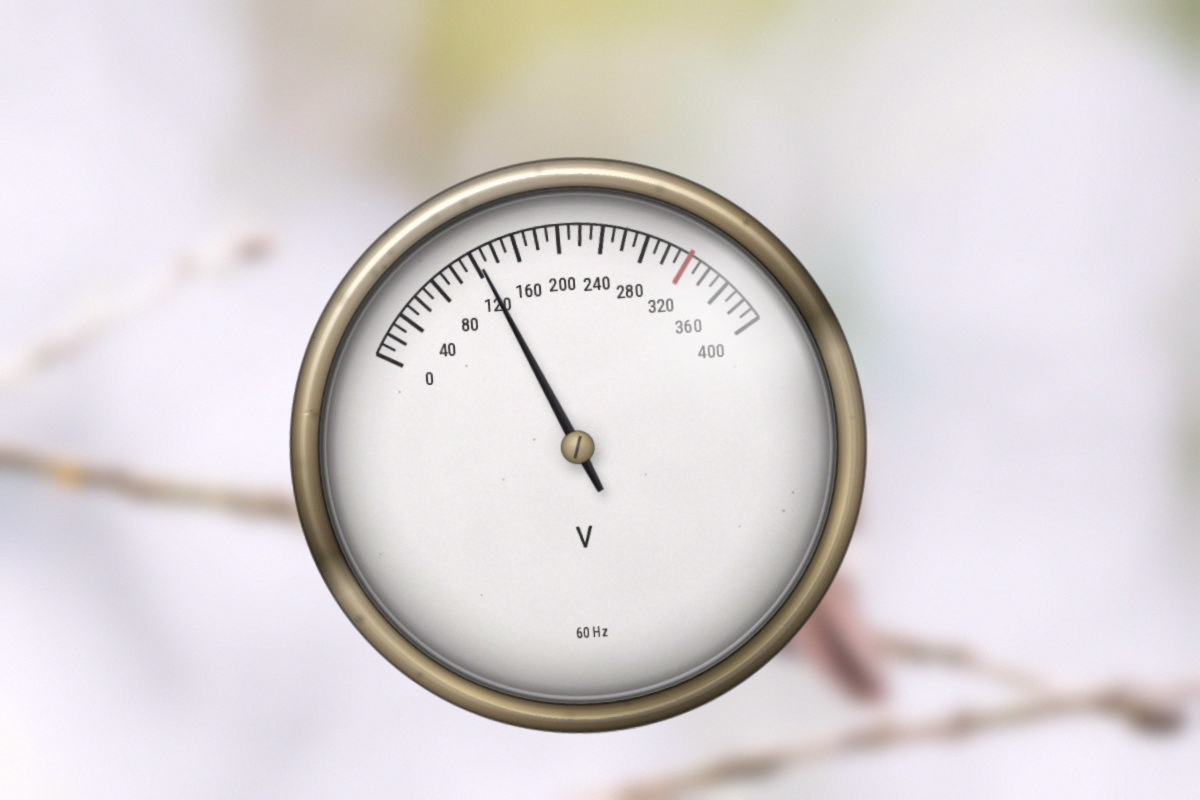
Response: 125V
